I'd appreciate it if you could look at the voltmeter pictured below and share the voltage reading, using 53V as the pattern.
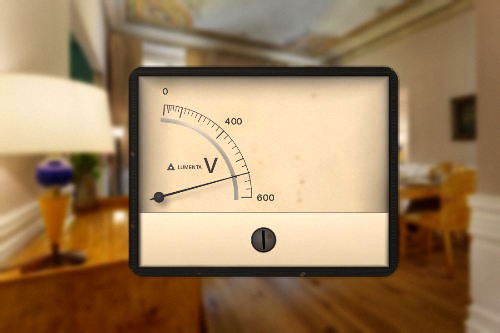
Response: 540V
